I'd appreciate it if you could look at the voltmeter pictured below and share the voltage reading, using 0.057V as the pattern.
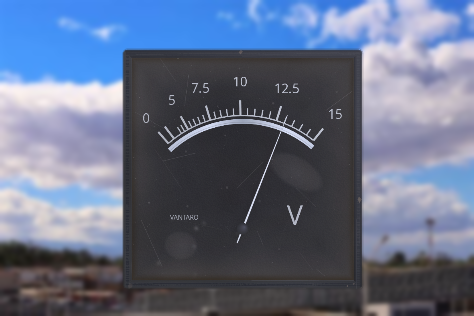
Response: 13V
